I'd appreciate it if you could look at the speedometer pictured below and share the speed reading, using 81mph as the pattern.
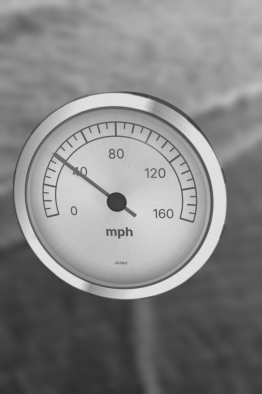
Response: 40mph
